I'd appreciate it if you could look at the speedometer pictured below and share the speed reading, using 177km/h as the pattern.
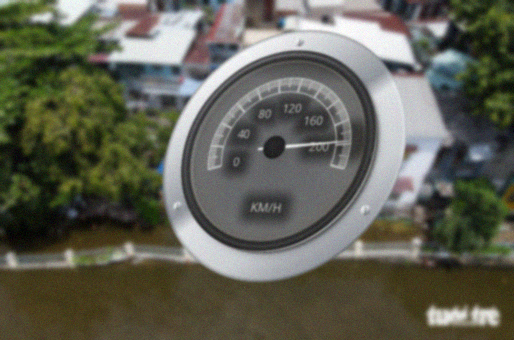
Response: 200km/h
